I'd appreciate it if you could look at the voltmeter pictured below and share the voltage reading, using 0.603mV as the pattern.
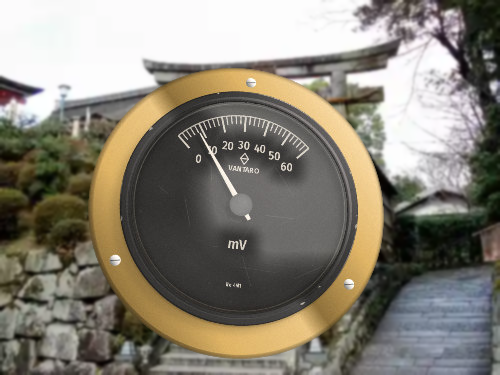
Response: 8mV
